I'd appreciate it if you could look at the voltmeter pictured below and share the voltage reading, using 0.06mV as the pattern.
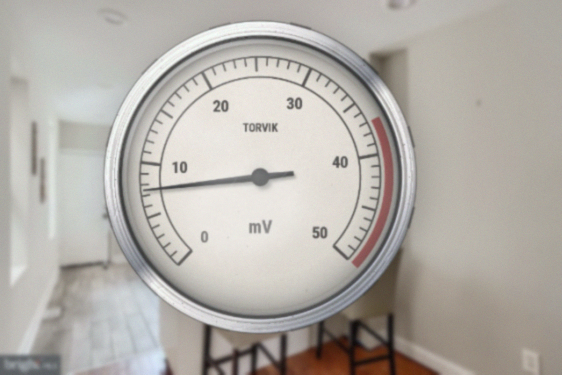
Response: 7.5mV
